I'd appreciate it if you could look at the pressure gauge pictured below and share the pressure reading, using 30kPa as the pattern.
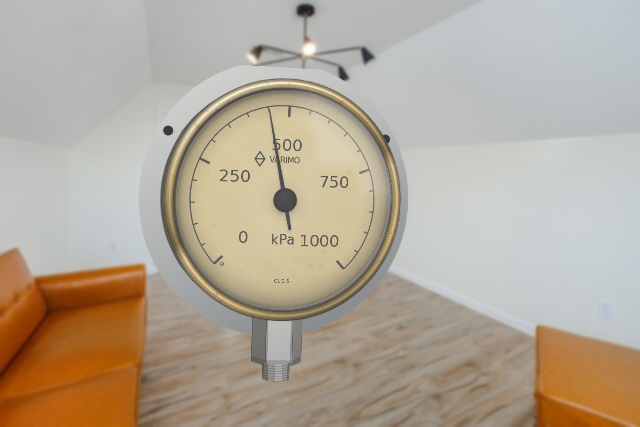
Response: 450kPa
